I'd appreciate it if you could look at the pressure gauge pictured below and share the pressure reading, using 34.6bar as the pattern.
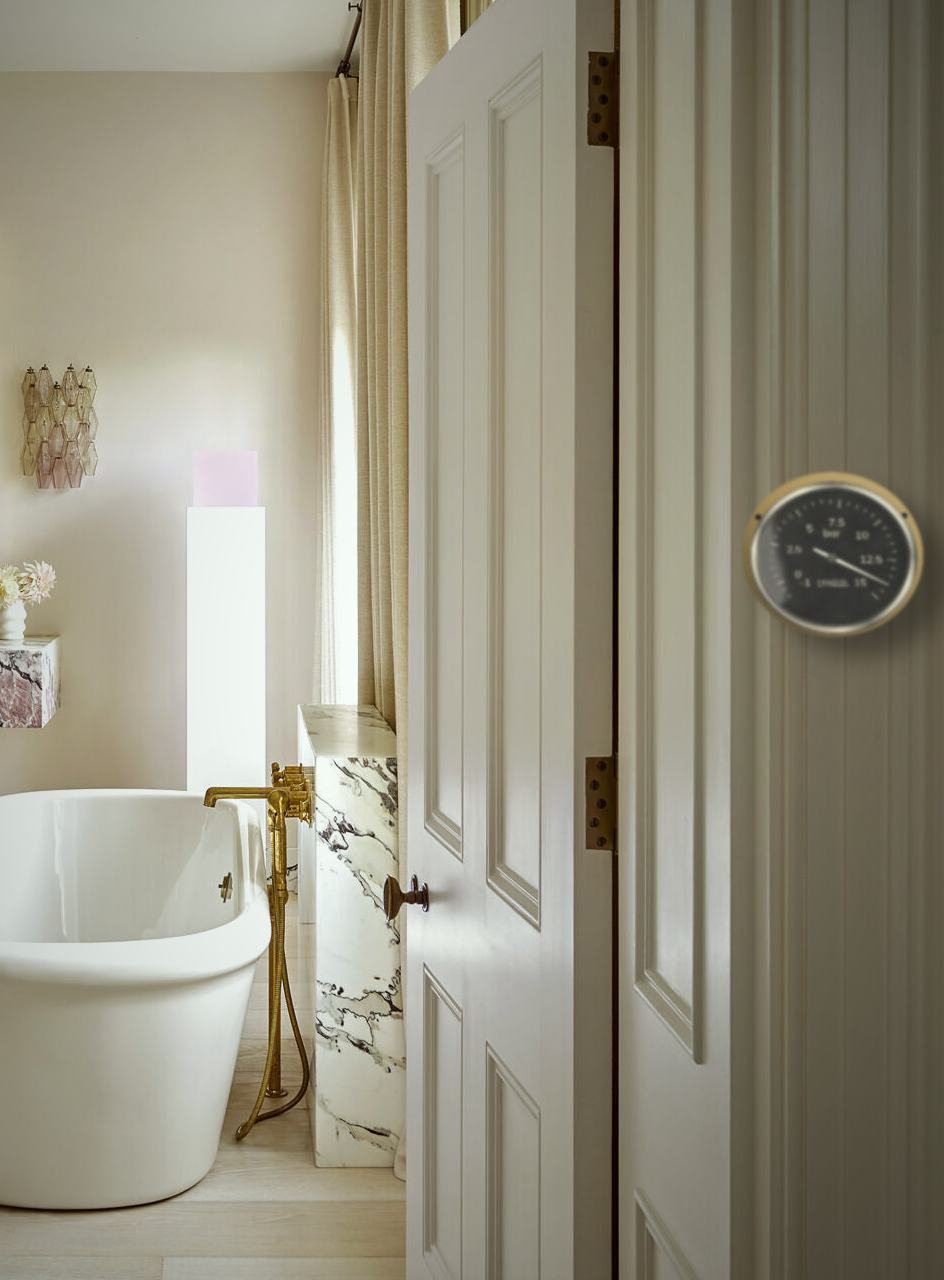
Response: 14bar
